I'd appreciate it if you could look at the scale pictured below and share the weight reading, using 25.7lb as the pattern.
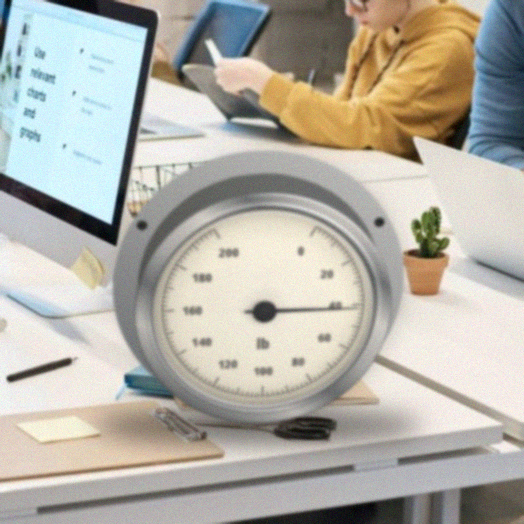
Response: 40lb
